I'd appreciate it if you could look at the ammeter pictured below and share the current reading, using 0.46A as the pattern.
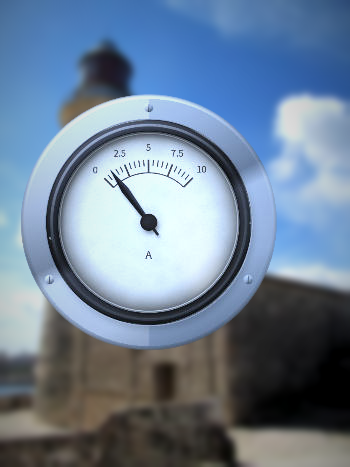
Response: 1A
